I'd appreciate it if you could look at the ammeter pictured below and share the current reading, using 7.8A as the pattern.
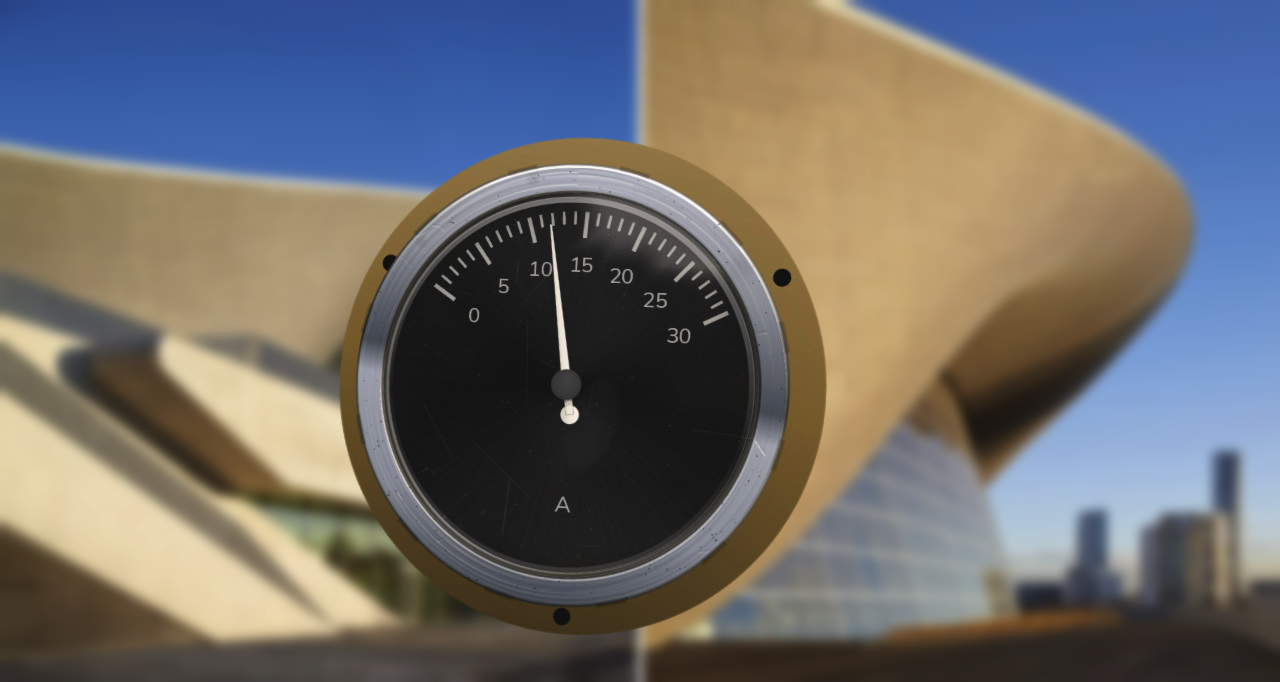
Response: 12A
